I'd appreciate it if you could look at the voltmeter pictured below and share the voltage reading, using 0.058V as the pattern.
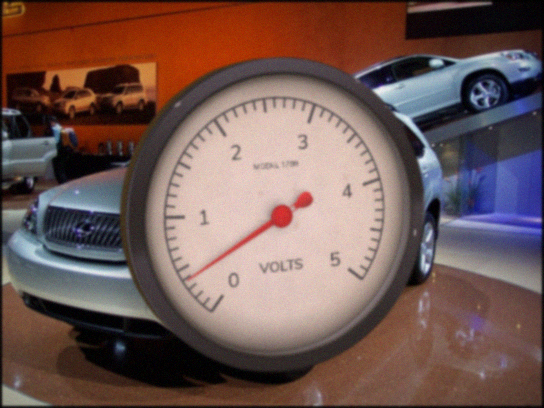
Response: 0.4V
